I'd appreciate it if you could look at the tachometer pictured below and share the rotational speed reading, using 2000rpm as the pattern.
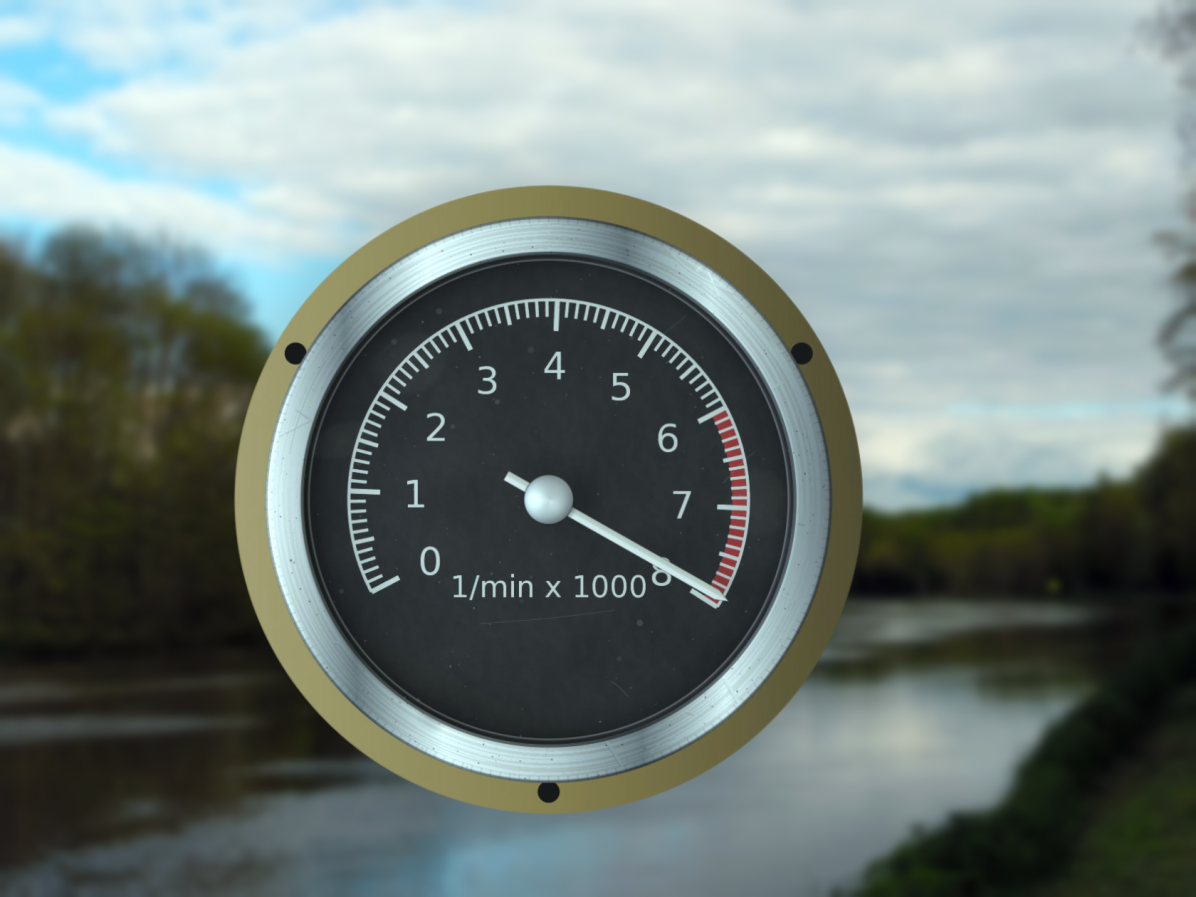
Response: 7900rpm
